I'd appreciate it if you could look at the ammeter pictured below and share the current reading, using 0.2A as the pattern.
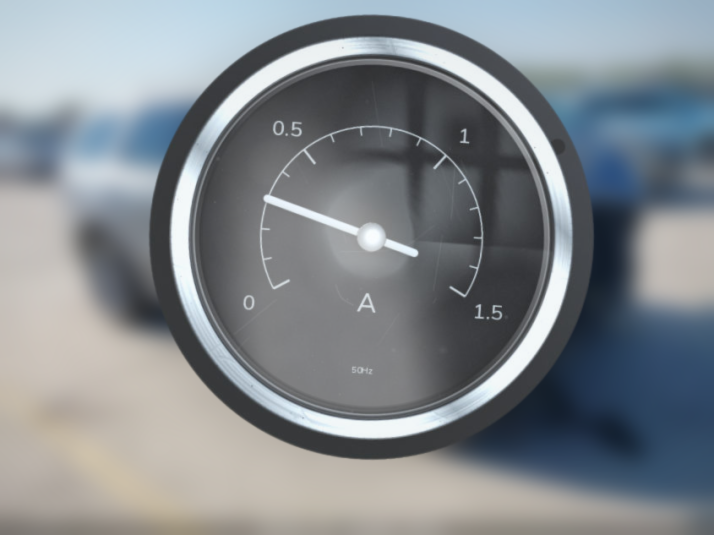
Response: 0.3A
